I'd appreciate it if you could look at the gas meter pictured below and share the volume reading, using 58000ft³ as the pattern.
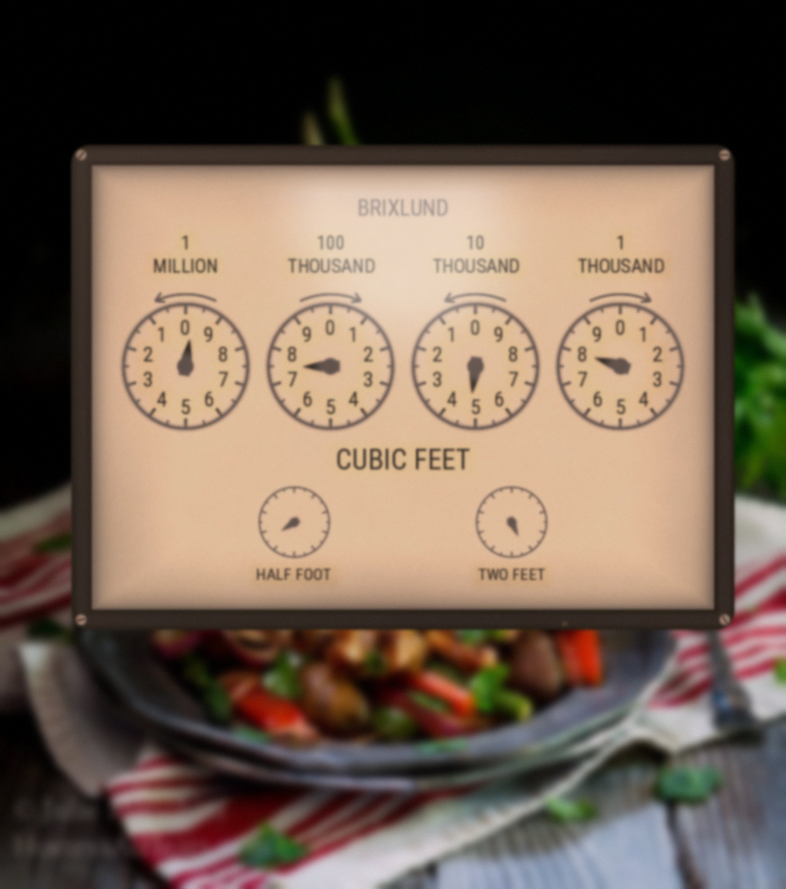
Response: 974800ft³
